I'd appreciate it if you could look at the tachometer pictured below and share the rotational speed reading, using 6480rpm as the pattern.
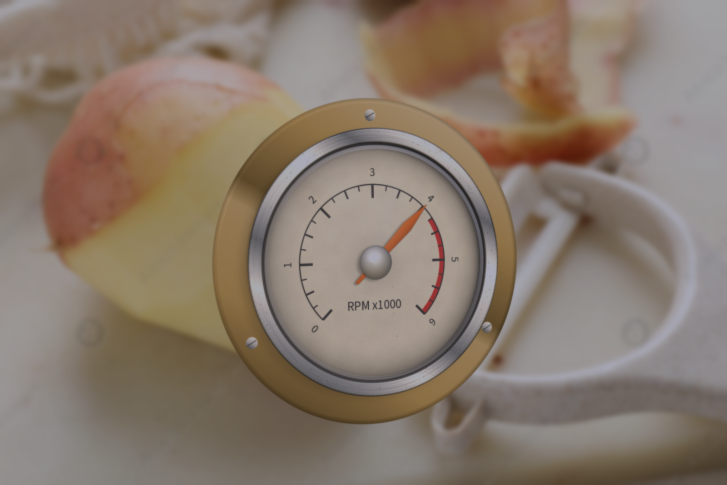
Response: 4000rpm
